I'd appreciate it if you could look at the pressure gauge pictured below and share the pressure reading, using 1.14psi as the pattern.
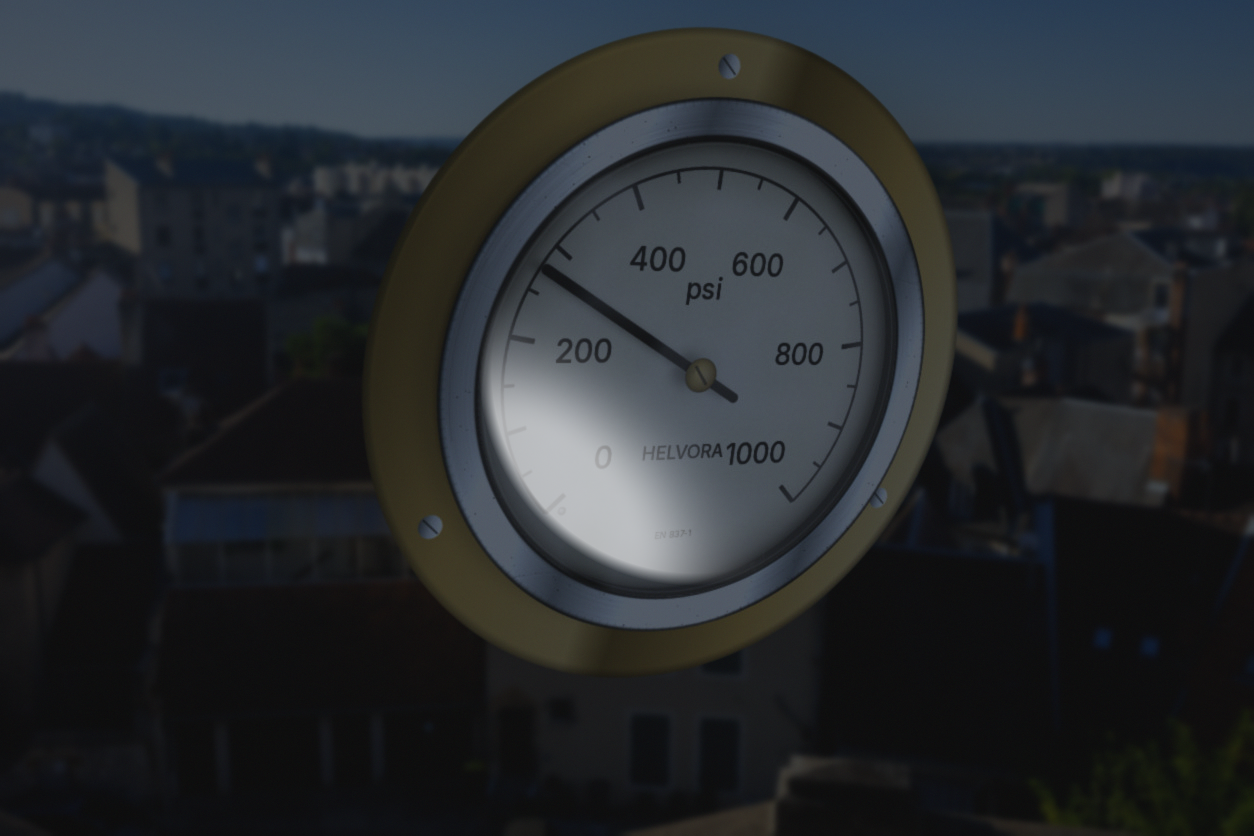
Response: 275psi
